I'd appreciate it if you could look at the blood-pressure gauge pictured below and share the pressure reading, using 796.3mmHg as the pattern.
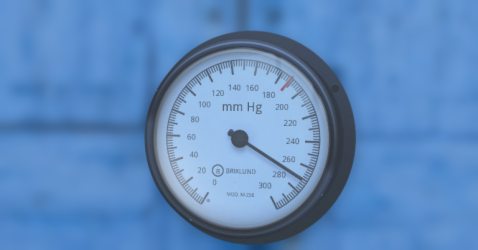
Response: 270mmHg
